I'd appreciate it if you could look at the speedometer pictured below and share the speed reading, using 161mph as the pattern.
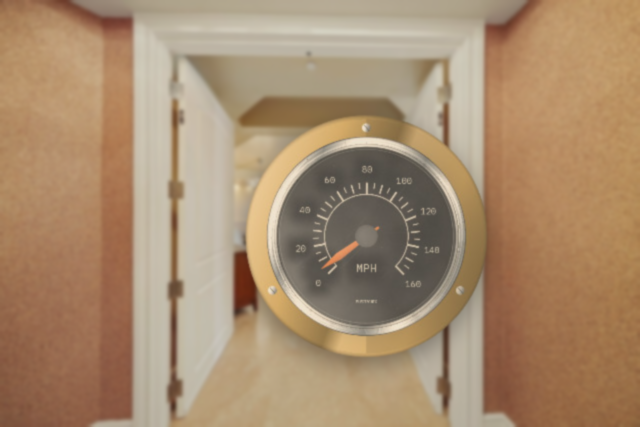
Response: 5mph
